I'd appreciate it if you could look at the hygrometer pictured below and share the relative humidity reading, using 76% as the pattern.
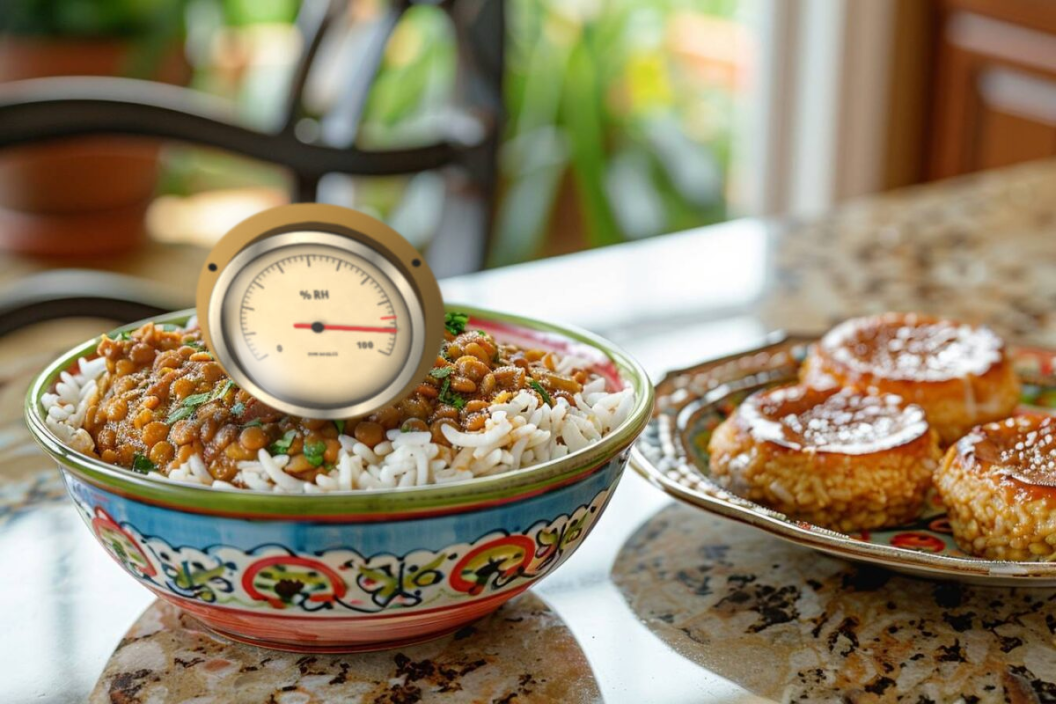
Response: 90%
